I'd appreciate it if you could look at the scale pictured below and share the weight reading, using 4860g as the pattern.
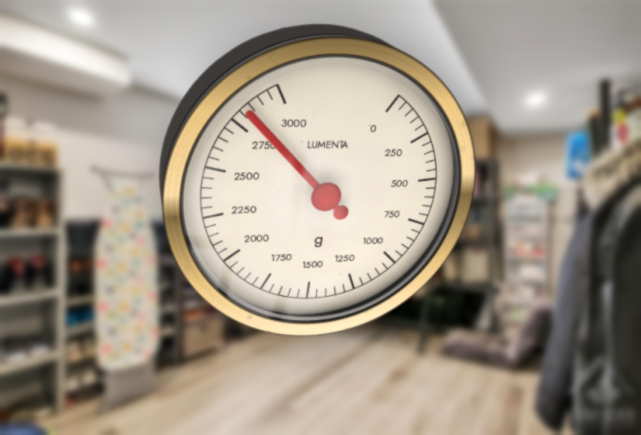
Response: 2825g
